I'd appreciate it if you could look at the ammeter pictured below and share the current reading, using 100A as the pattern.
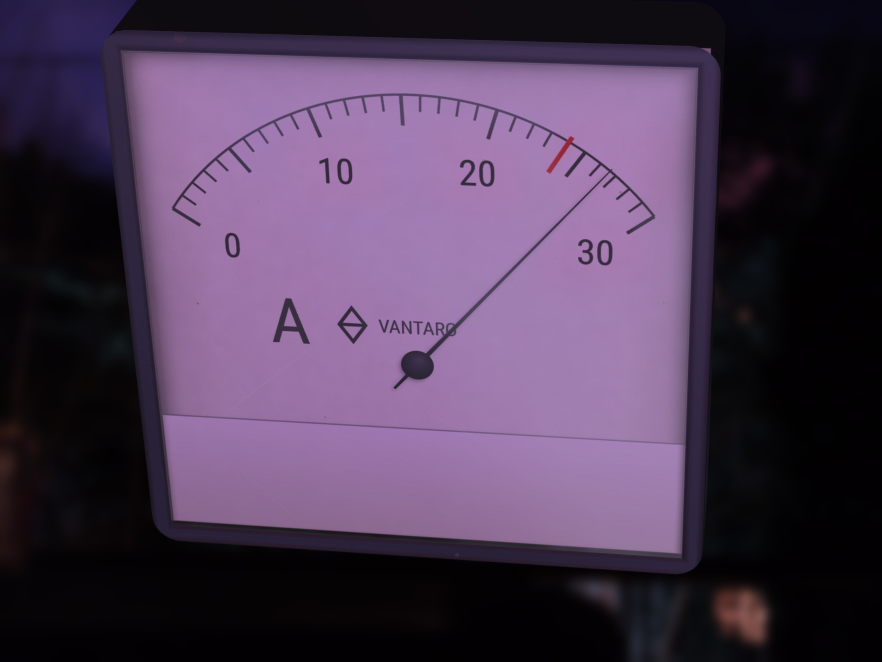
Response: 26.5A
